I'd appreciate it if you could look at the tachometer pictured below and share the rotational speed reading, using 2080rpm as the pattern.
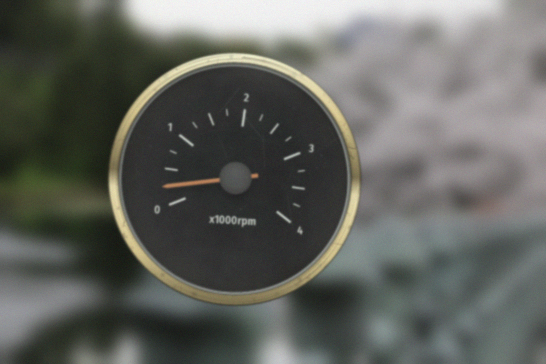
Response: 250rpm
